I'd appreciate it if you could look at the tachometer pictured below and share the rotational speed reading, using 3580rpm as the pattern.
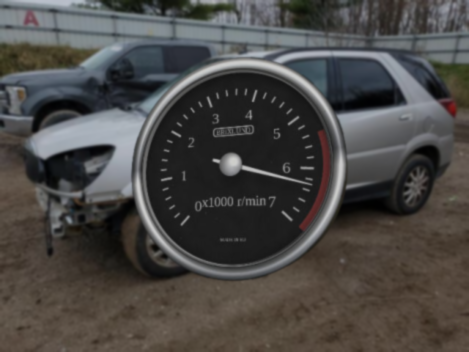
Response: 6300rpm
